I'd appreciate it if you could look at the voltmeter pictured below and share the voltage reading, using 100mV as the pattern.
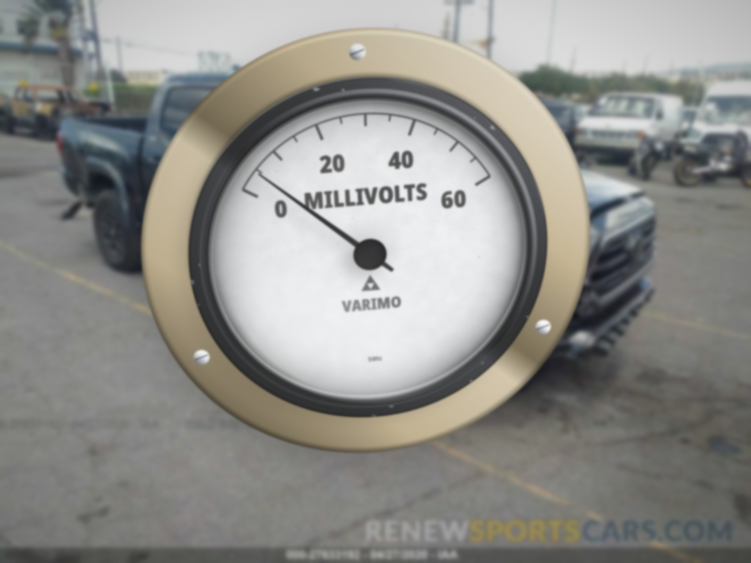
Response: 5mV
